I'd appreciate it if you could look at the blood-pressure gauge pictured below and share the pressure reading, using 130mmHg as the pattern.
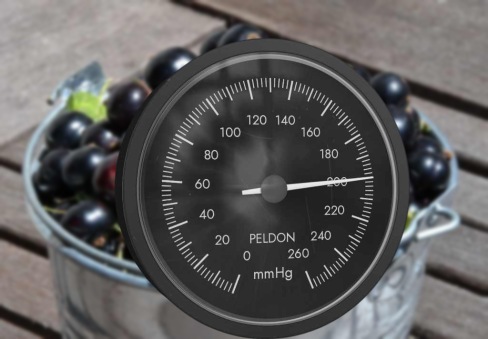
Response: 200mmHg
